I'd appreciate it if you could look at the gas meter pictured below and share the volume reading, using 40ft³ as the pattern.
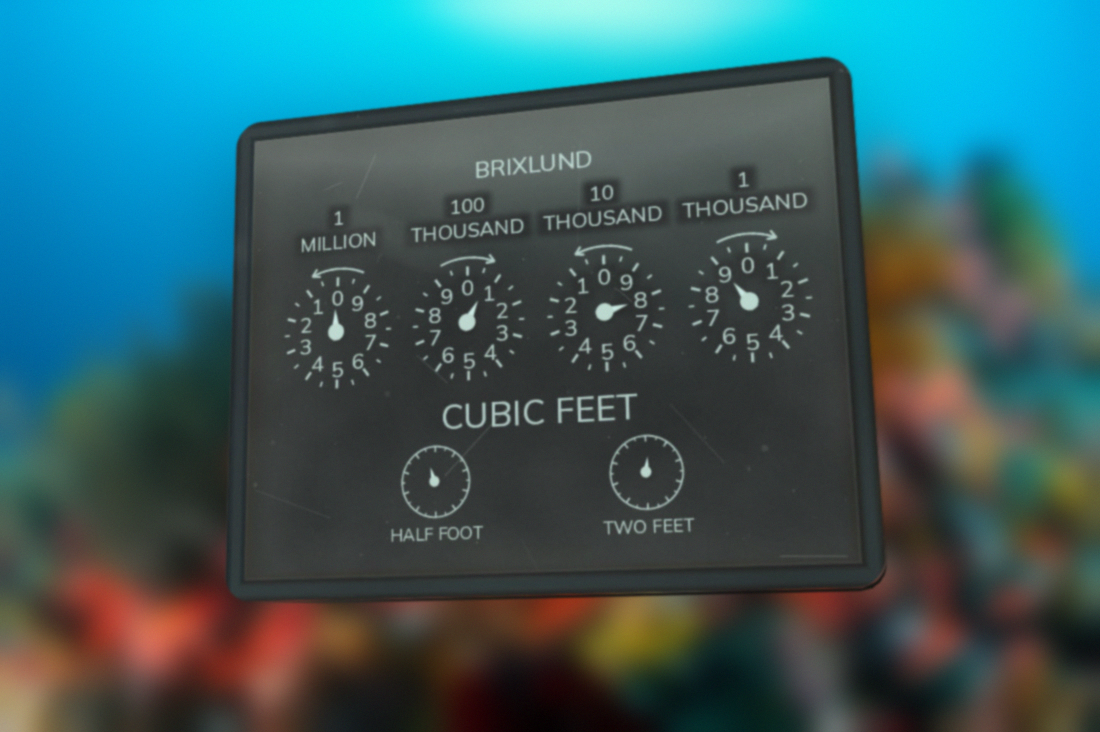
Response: 7900ft³
